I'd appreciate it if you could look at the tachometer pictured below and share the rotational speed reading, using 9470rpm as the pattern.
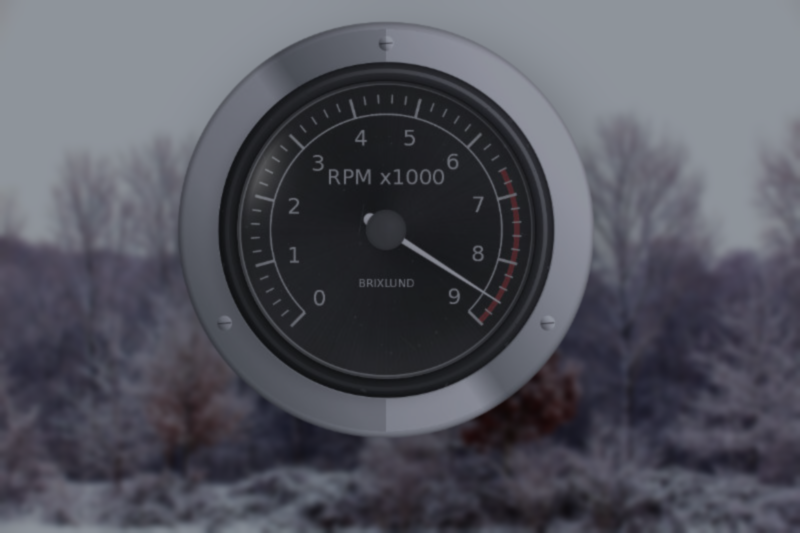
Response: 8600rpm
